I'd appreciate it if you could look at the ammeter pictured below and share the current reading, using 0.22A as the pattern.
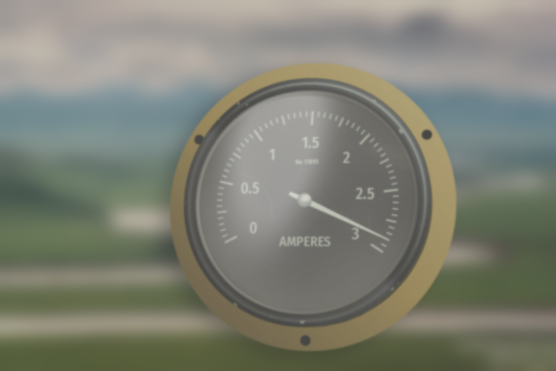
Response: 2.9A
